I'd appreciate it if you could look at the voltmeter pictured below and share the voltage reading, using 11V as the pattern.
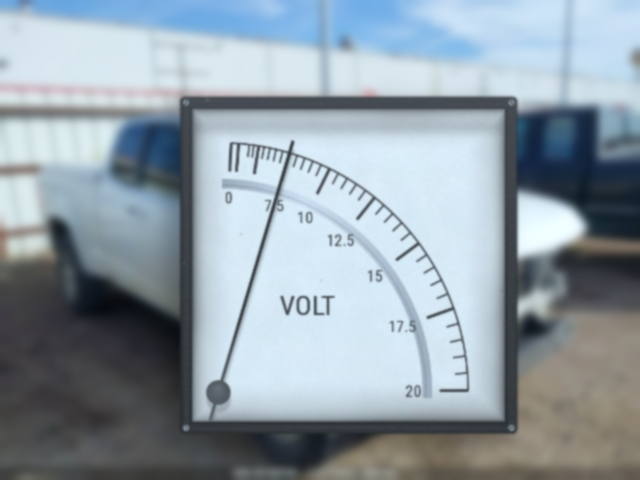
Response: 7.5V
